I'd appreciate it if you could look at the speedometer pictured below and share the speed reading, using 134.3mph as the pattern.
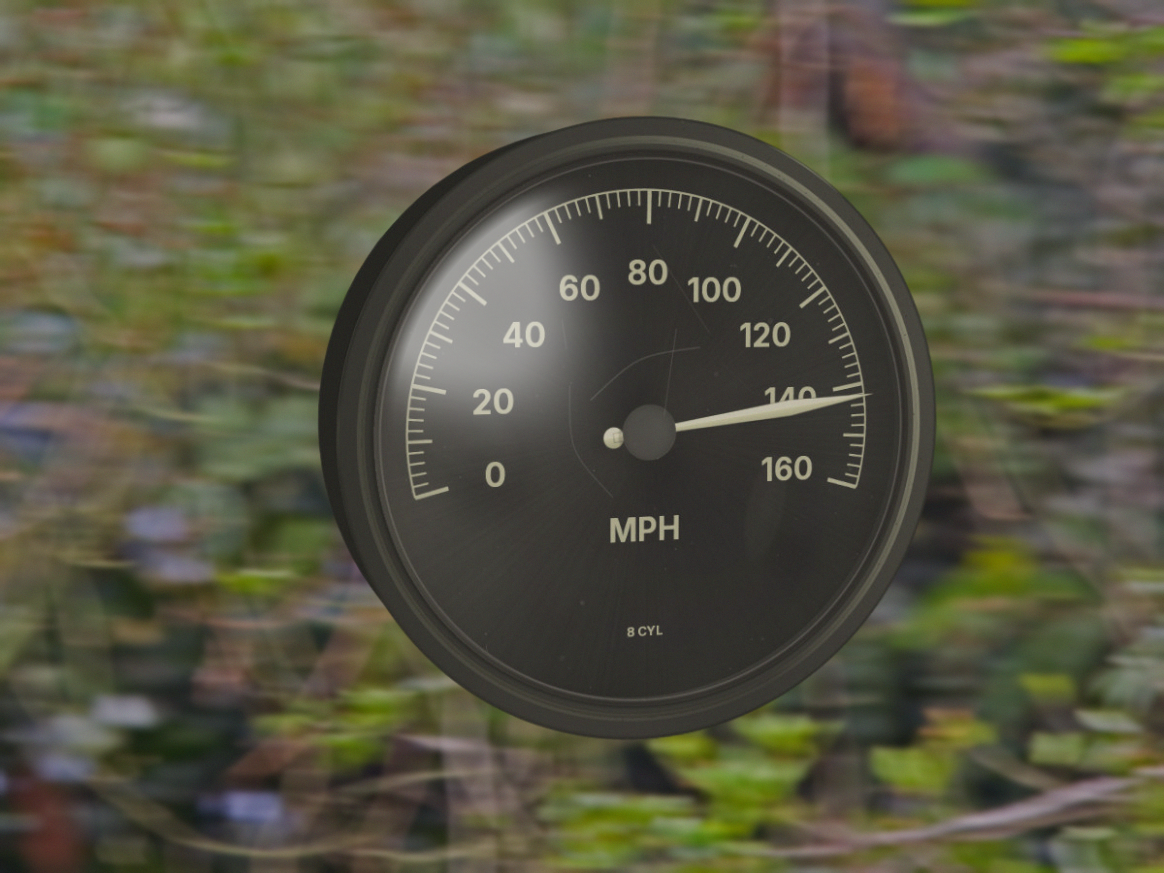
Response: 142mph
